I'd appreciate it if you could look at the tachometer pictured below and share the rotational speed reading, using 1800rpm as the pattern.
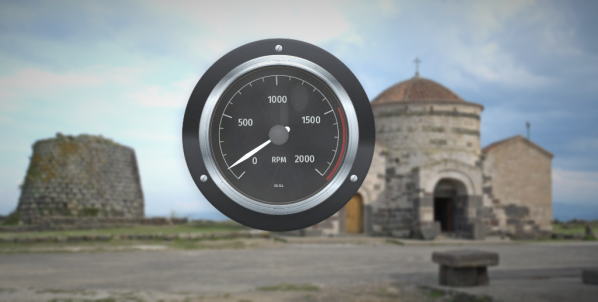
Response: 100rpm
